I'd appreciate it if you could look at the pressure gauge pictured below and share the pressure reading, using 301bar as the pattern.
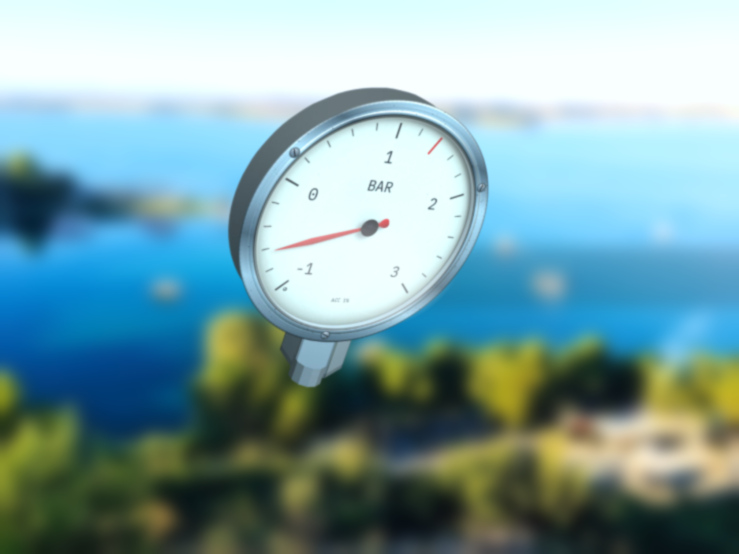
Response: -0.6bar
